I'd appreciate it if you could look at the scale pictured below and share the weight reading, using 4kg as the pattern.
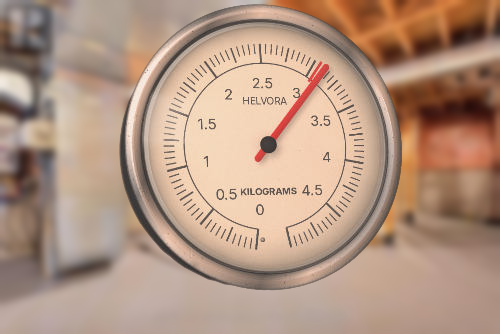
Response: 3.1kg
